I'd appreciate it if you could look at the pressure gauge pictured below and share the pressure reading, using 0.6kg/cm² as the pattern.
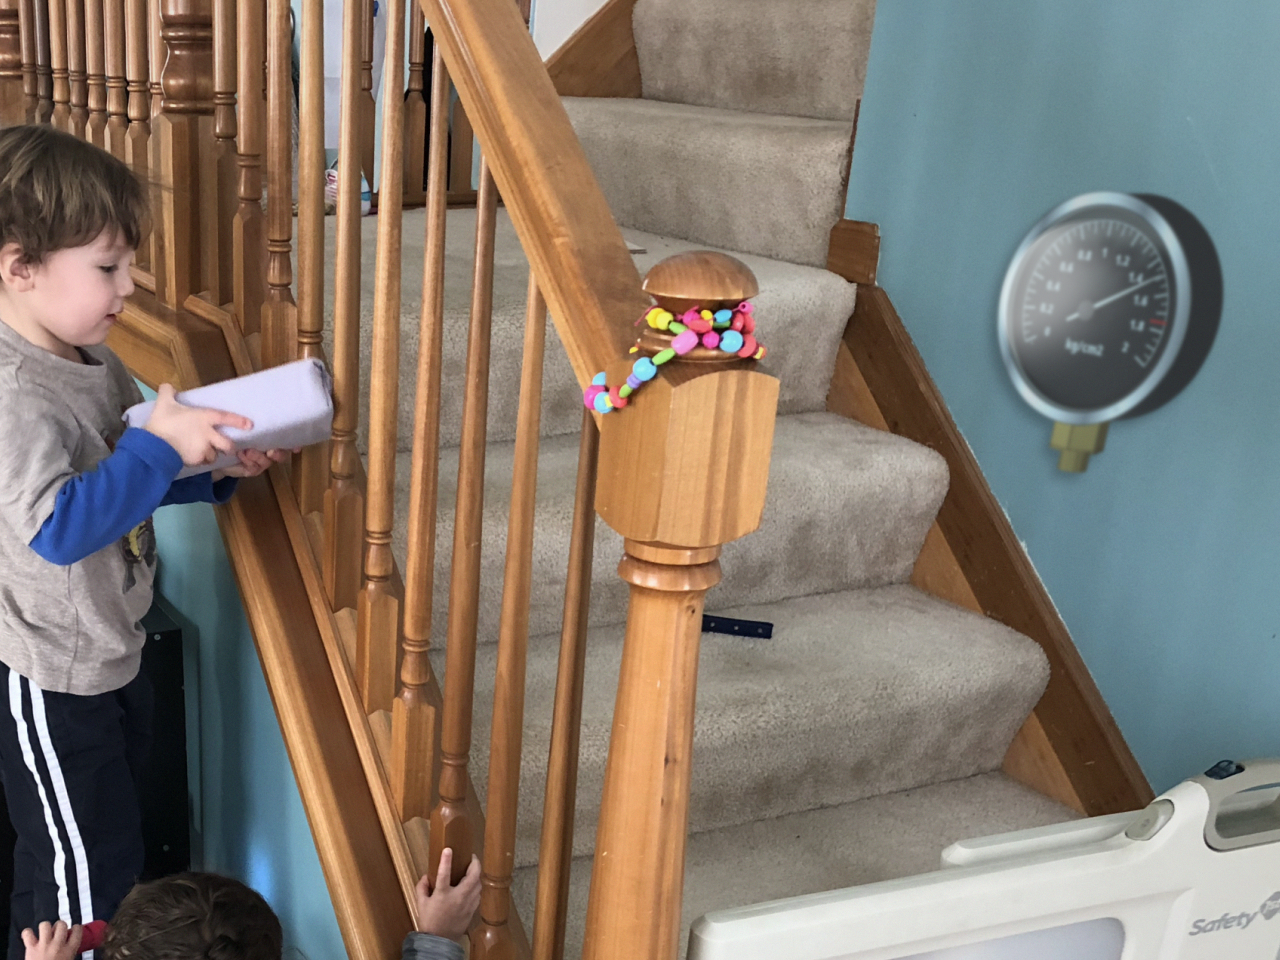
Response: 1.5kg/cm²
